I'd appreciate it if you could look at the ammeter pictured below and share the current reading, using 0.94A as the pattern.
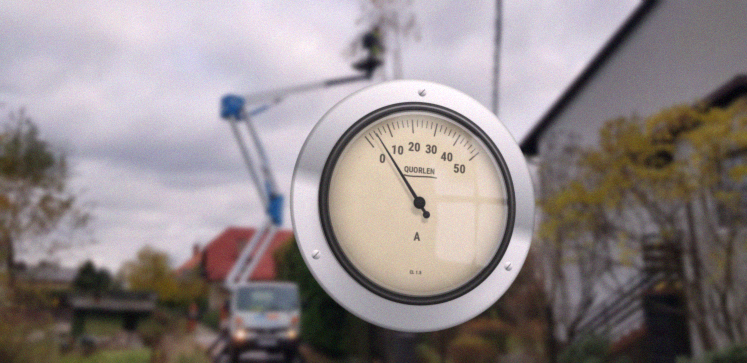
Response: 4A
